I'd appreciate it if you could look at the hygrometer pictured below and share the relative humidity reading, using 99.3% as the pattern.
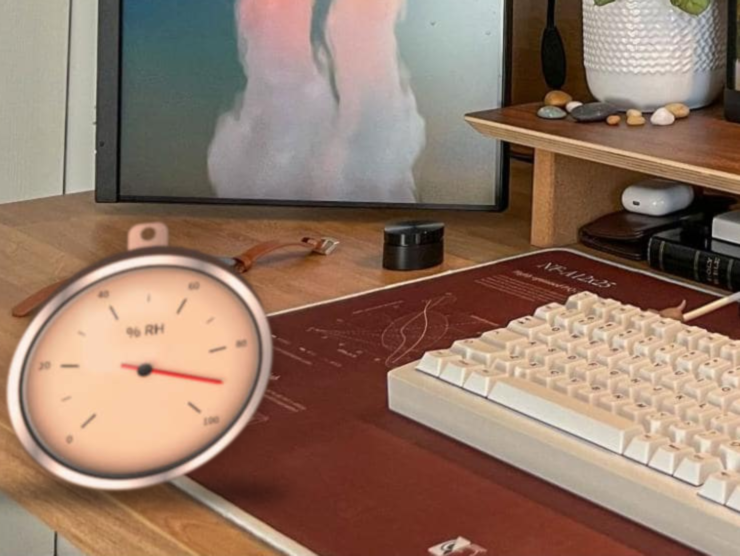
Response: 90%
